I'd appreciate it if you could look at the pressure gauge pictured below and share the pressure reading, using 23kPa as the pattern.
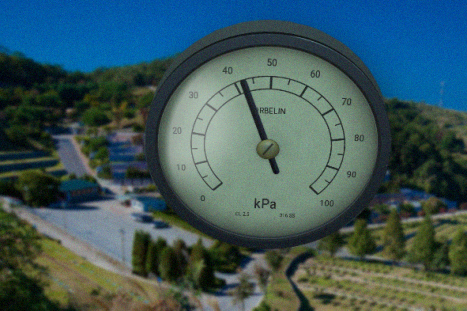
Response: 42.5kPa
